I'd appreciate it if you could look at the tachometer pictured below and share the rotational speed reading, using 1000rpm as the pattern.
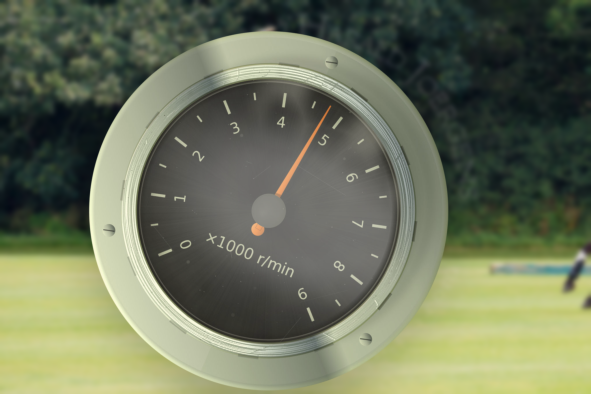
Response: 4750rpm
